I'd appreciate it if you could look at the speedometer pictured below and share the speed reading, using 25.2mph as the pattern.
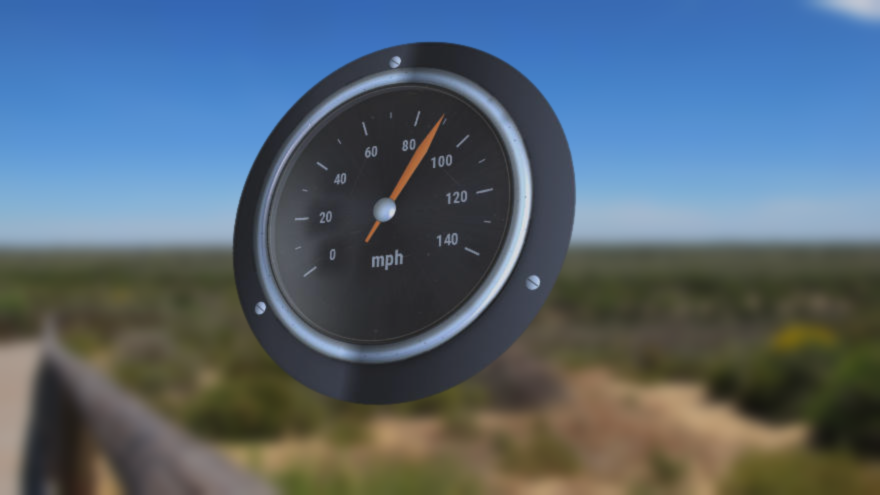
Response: 90mph
